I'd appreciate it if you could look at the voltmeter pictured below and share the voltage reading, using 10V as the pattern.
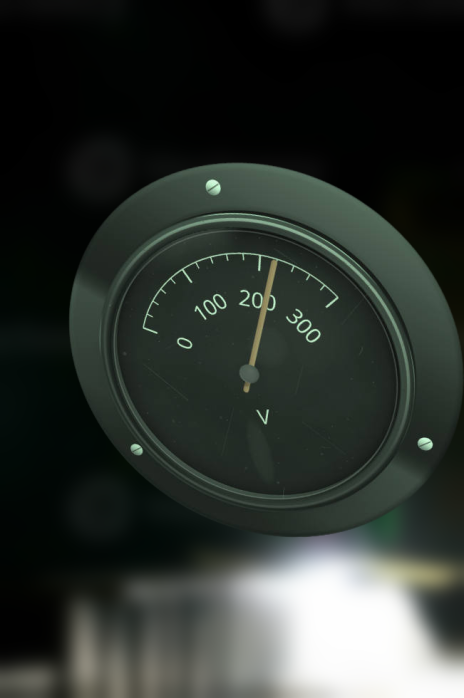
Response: 220V
